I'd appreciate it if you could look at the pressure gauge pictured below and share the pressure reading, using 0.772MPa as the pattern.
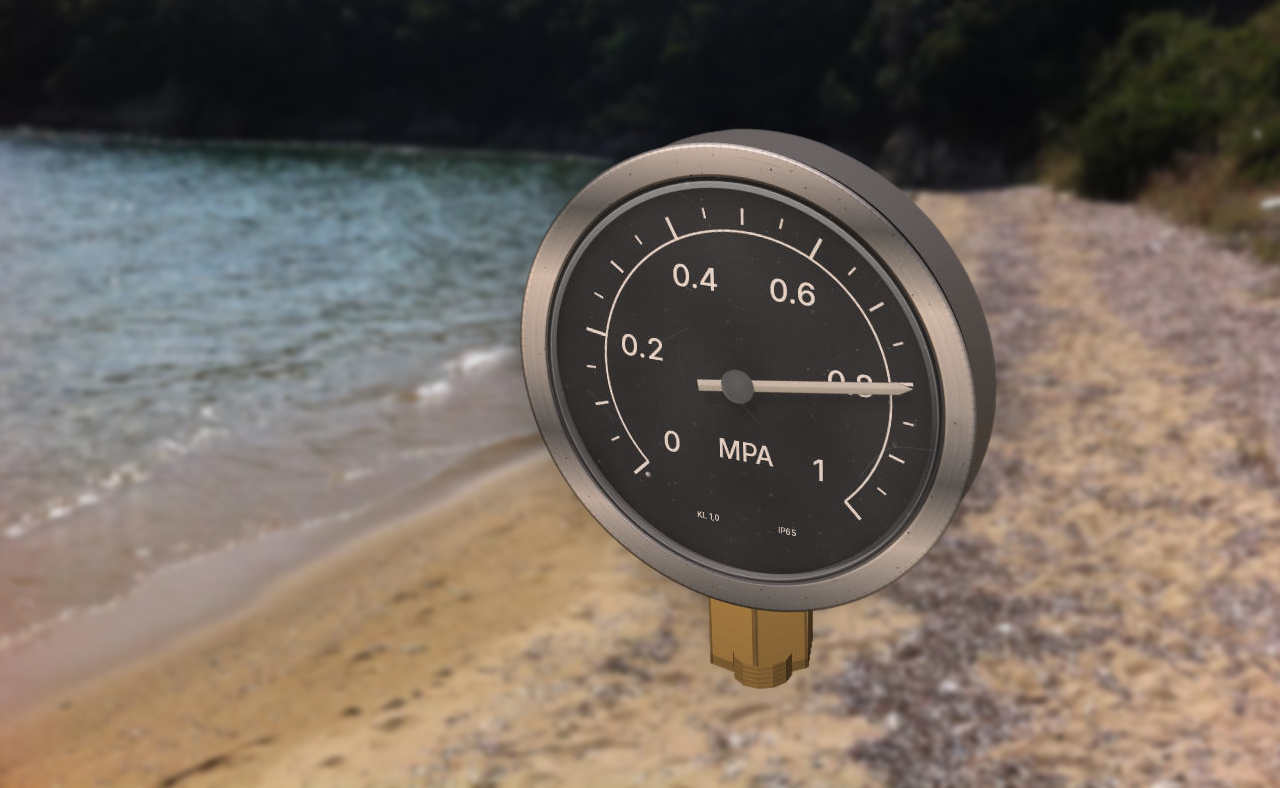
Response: 0.8MPa
